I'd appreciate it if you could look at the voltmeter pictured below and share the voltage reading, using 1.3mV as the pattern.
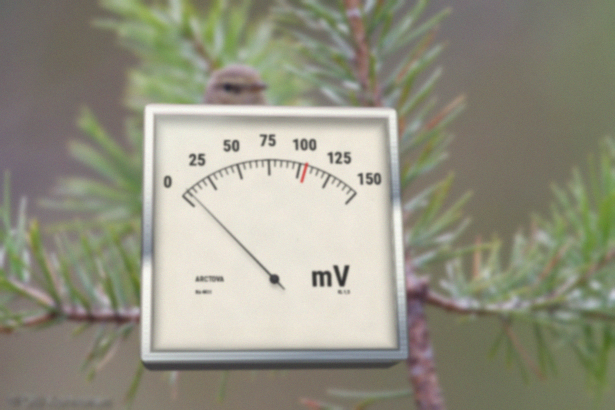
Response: 5mV
